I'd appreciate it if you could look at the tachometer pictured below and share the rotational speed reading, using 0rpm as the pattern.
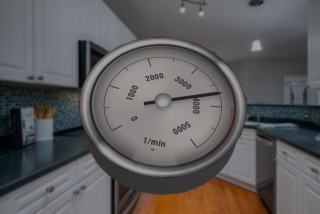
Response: 3750rpm
